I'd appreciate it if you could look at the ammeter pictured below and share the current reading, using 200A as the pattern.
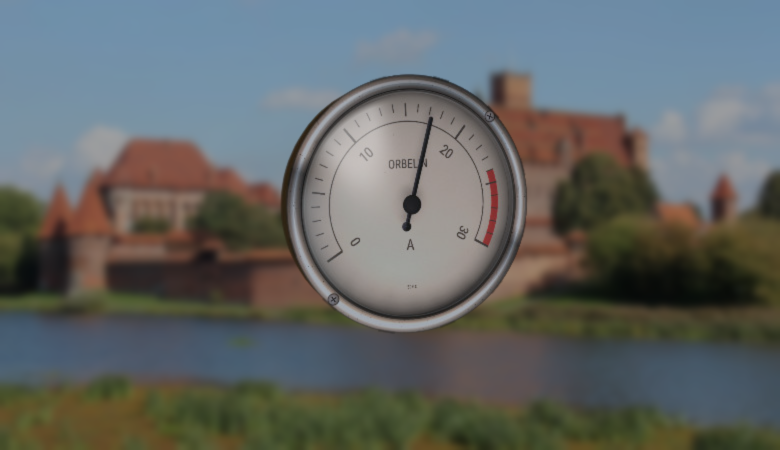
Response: 17A
